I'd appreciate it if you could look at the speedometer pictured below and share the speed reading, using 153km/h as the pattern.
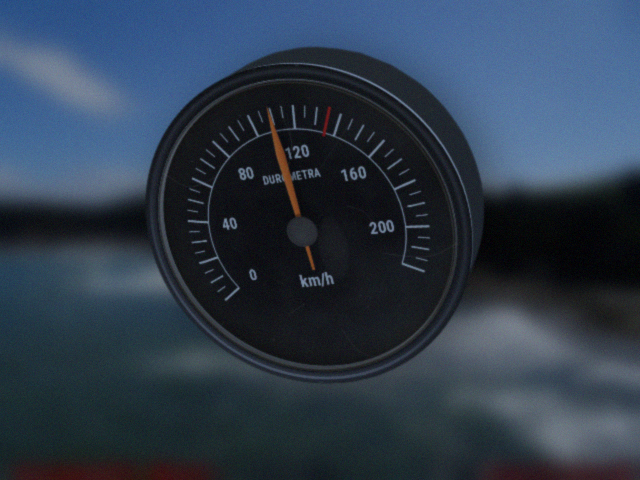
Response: 110km/h
